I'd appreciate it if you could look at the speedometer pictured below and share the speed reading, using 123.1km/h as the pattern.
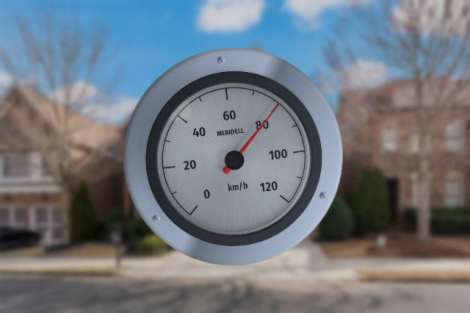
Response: 80km/h
